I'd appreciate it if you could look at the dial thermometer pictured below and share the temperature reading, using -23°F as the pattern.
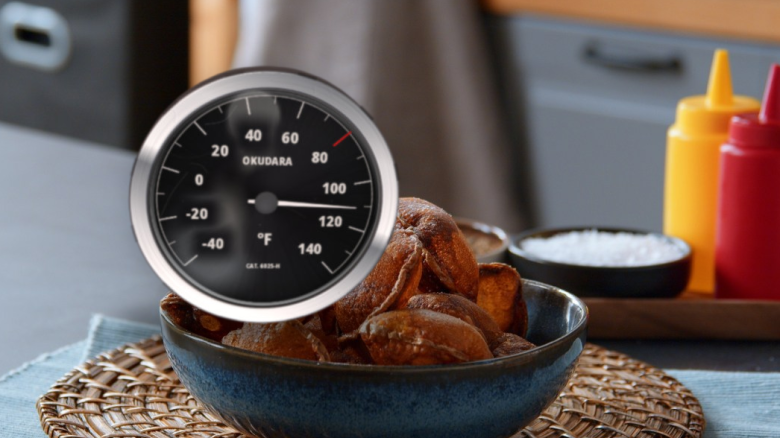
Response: 110°F
